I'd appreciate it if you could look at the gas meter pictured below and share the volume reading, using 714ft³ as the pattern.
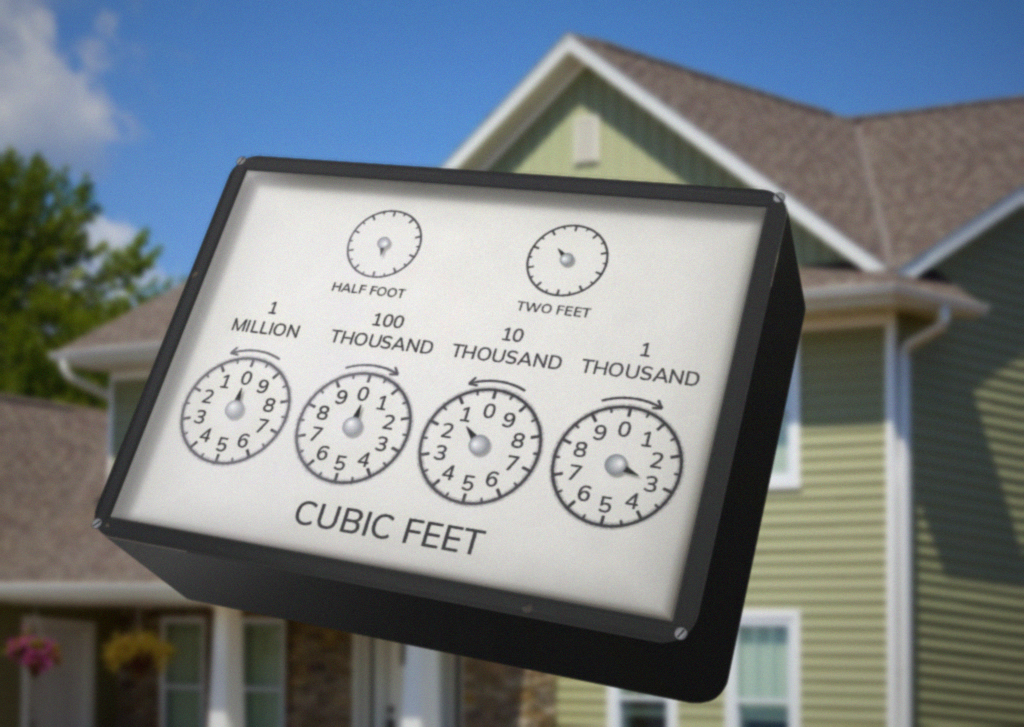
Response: 1300ft³
